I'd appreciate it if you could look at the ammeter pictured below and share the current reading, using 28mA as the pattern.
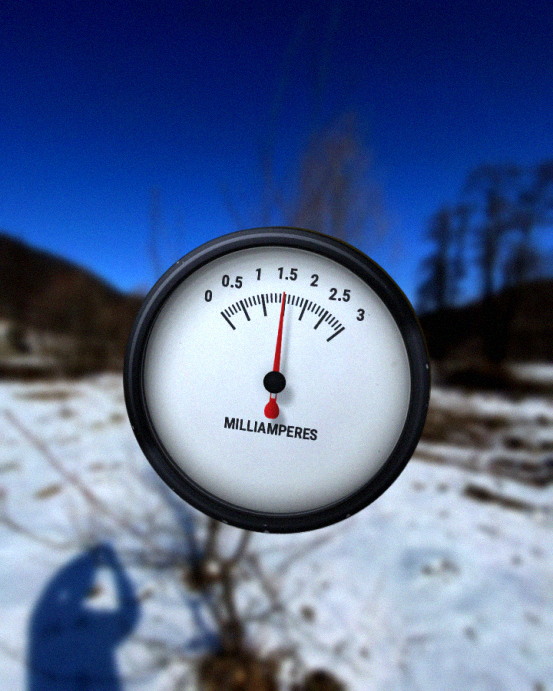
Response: 1.5mA
